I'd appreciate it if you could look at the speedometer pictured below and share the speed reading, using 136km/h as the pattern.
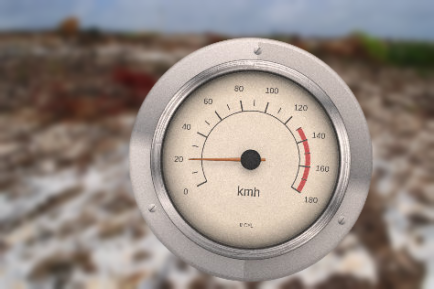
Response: 20km/h
